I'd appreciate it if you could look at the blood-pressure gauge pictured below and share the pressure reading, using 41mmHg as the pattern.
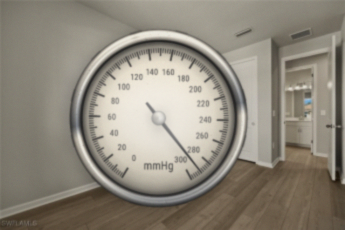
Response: 290mmHg
